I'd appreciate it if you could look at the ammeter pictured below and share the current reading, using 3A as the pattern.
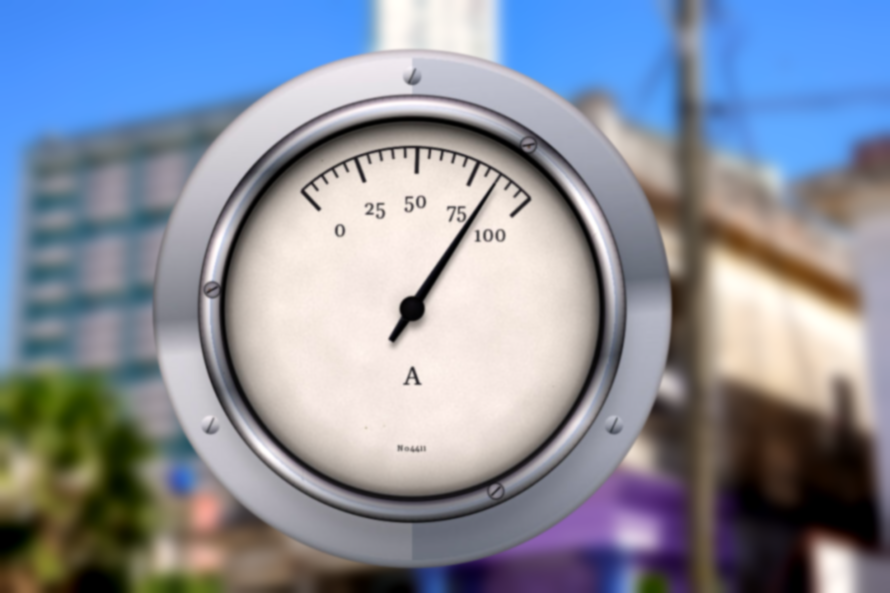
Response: 85A
